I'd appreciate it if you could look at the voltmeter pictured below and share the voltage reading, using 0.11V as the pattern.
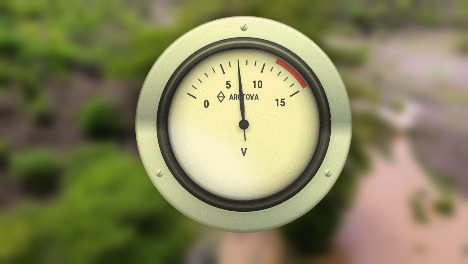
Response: 7V
